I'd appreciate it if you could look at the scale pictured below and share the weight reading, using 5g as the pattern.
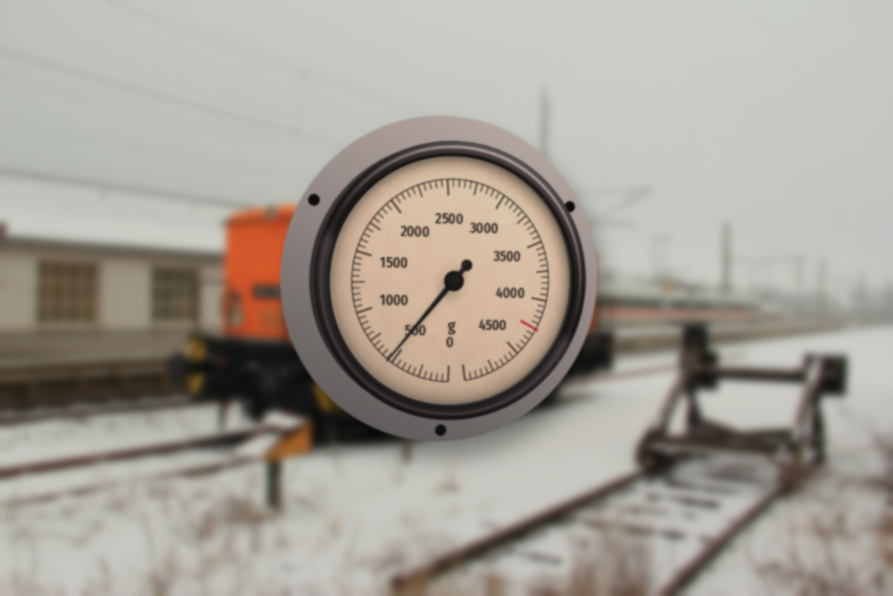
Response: 550g
